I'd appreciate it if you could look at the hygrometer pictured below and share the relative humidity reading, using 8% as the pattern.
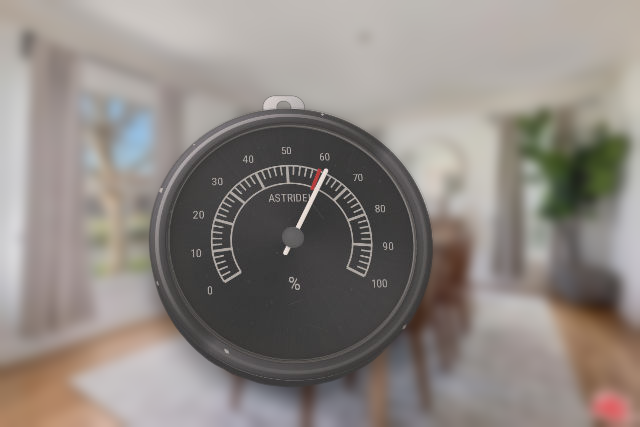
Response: 62%
